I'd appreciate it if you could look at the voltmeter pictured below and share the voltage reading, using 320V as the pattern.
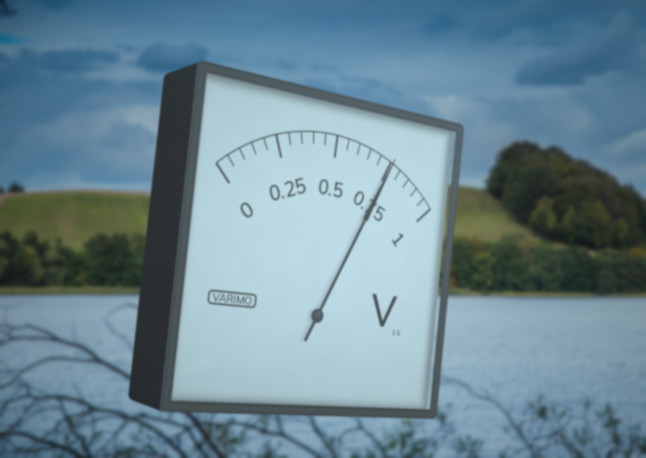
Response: 0.75V
